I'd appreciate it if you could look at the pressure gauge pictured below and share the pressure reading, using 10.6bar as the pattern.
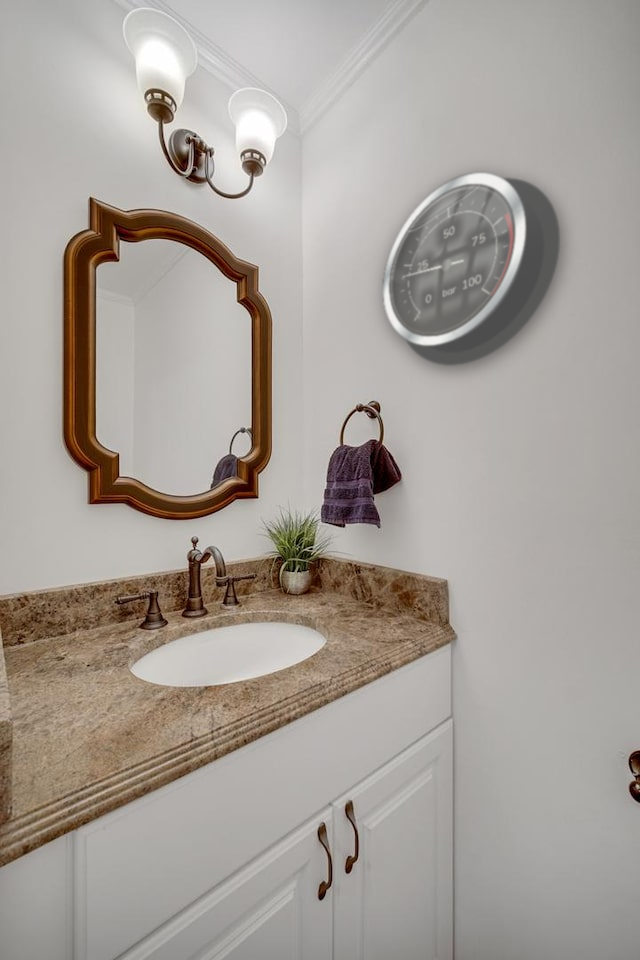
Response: 20bar
